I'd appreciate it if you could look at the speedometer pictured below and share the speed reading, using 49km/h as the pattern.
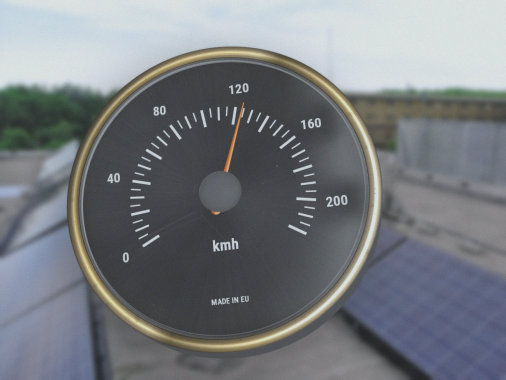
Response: 125km/h
